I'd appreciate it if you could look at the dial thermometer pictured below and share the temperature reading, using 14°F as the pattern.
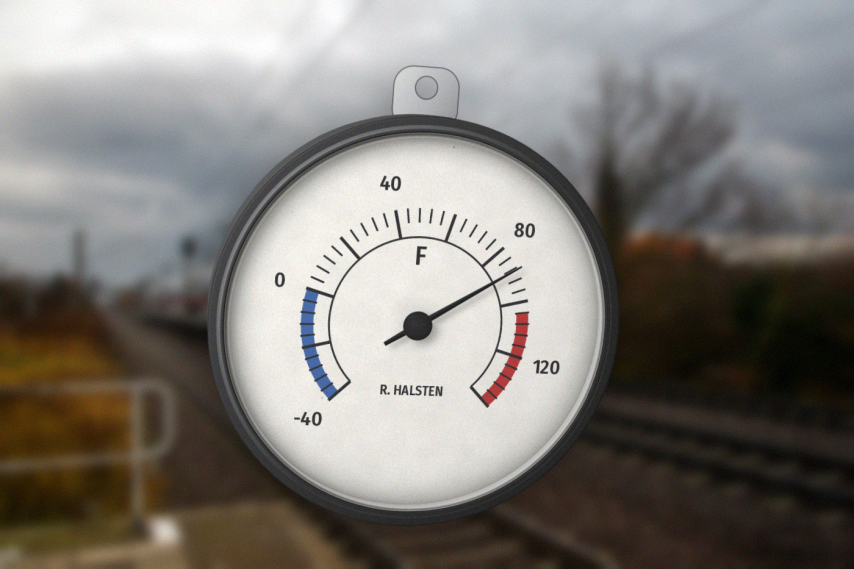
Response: 88°F
